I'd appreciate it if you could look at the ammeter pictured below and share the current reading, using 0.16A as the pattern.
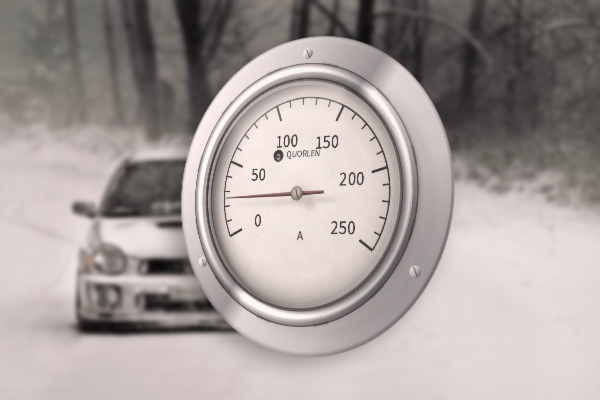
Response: 25A
